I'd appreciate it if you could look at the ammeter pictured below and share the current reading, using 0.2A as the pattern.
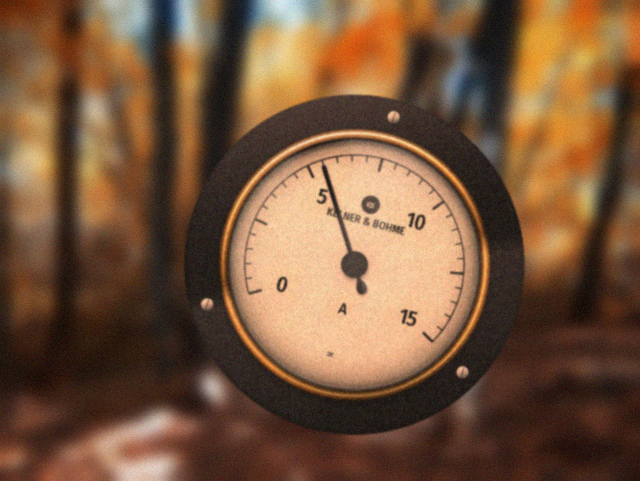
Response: 5.5A
